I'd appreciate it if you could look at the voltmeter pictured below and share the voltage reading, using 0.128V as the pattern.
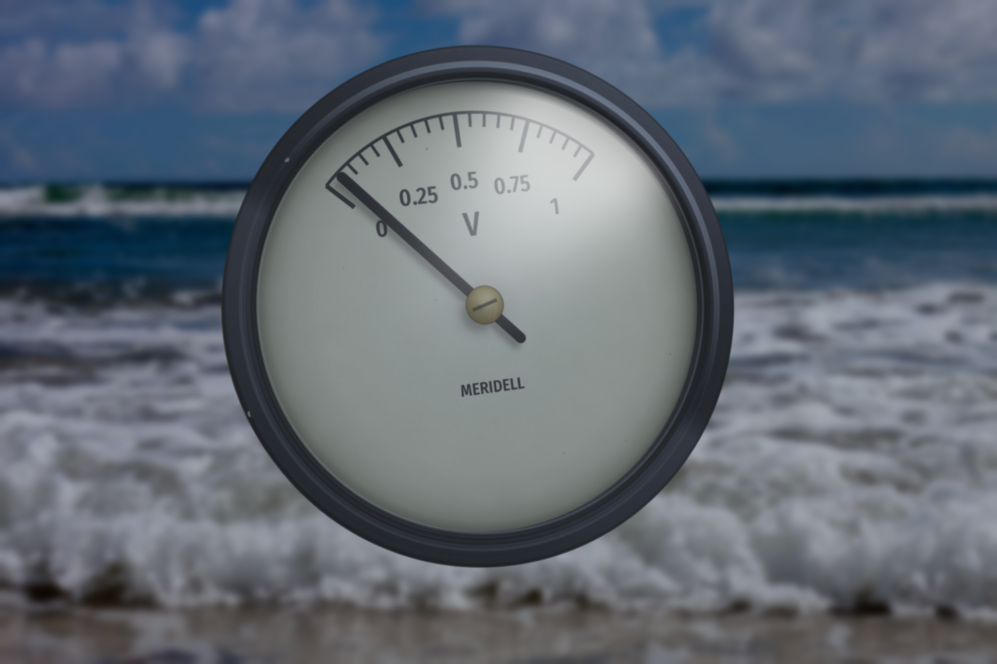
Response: 0.05V
